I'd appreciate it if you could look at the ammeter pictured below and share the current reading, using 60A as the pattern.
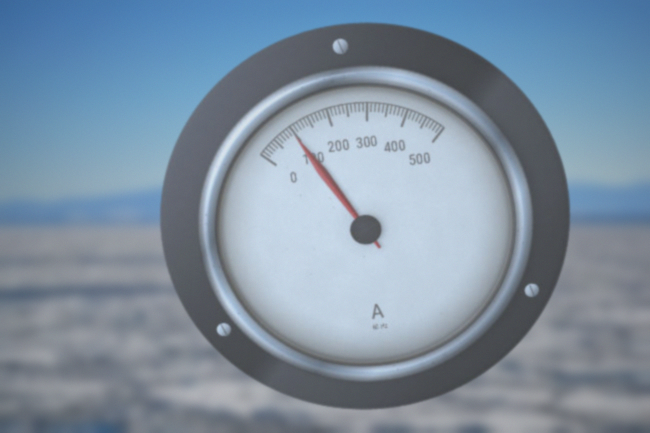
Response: 100A
